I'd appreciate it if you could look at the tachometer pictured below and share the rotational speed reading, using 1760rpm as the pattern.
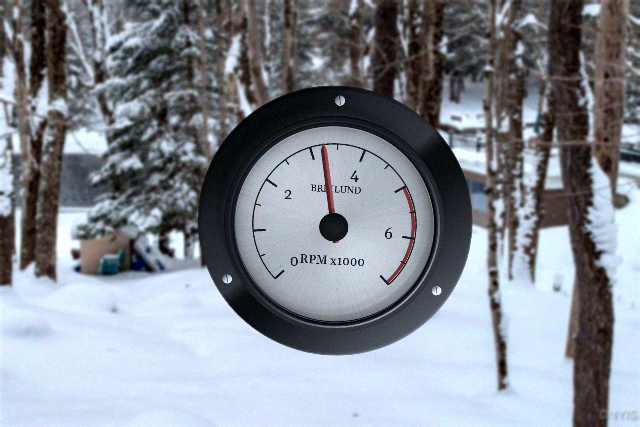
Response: 3250rpm
